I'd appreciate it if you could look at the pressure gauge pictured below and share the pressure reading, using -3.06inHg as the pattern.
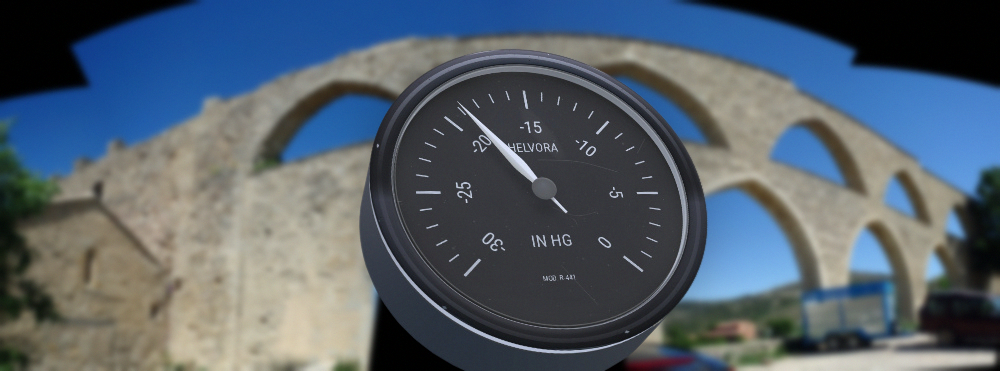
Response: -19inHg
